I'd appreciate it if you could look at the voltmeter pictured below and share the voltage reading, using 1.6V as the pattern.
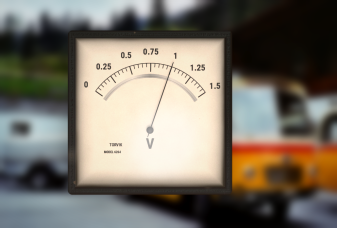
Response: 1V
